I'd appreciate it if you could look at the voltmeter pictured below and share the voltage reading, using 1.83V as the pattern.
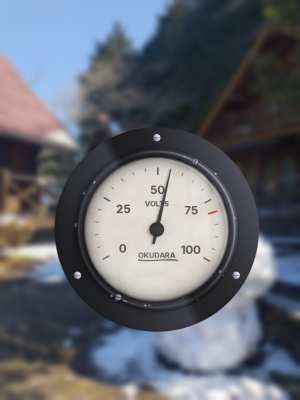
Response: 55V
